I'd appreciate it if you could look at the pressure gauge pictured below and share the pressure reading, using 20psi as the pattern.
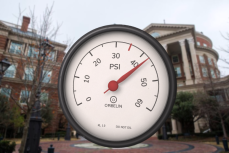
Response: 42.5psi
